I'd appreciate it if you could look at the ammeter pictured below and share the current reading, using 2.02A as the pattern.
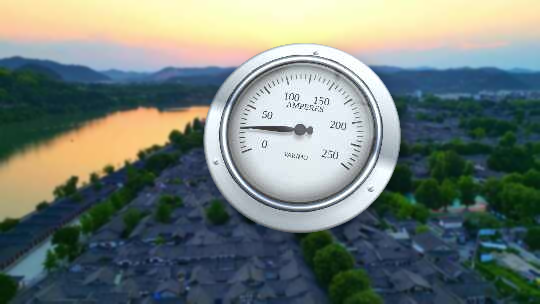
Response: 25A
